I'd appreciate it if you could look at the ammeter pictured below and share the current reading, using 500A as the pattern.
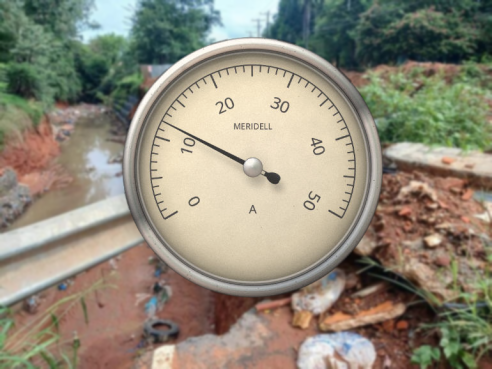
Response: 12A
